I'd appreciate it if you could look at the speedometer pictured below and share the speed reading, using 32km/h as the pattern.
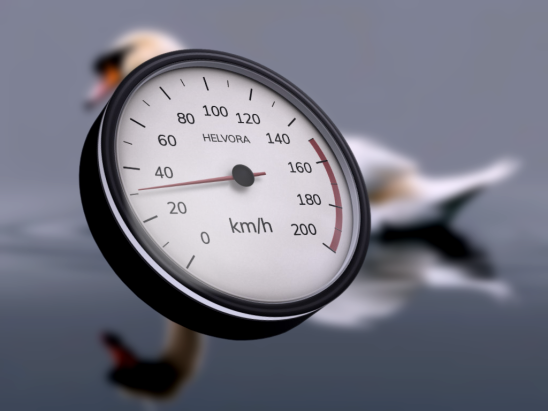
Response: 30km/h
